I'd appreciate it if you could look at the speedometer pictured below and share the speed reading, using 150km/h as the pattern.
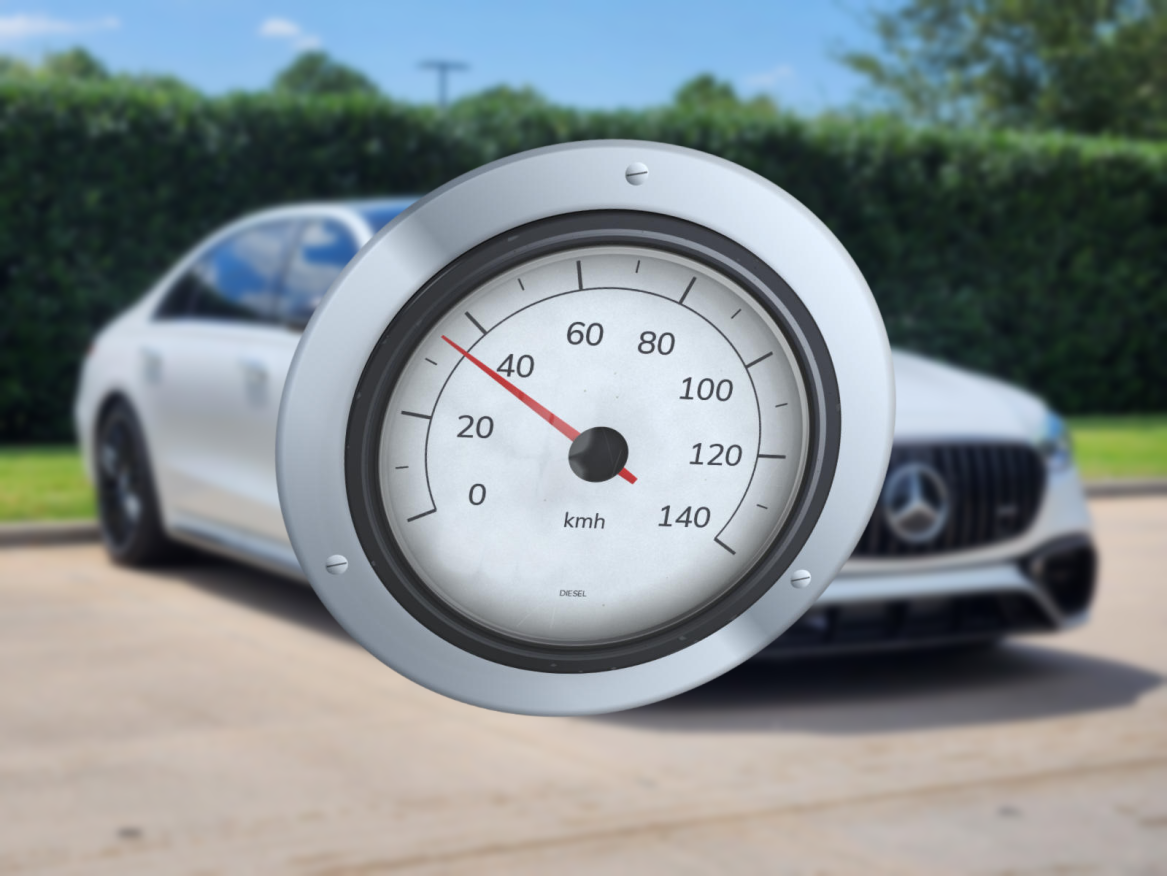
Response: 35km/h
